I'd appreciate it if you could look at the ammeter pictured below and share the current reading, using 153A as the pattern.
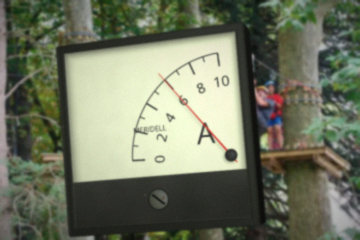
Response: 6A
